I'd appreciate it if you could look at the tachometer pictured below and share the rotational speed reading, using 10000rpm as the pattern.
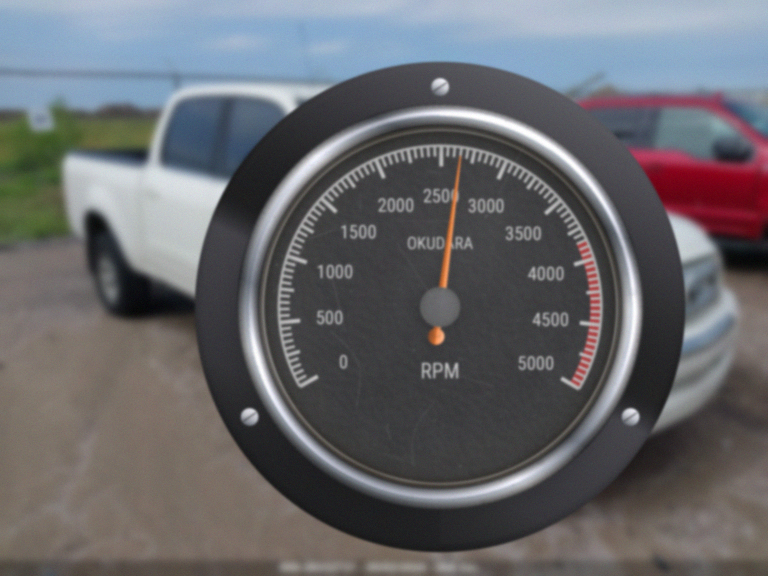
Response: 2650rpm
